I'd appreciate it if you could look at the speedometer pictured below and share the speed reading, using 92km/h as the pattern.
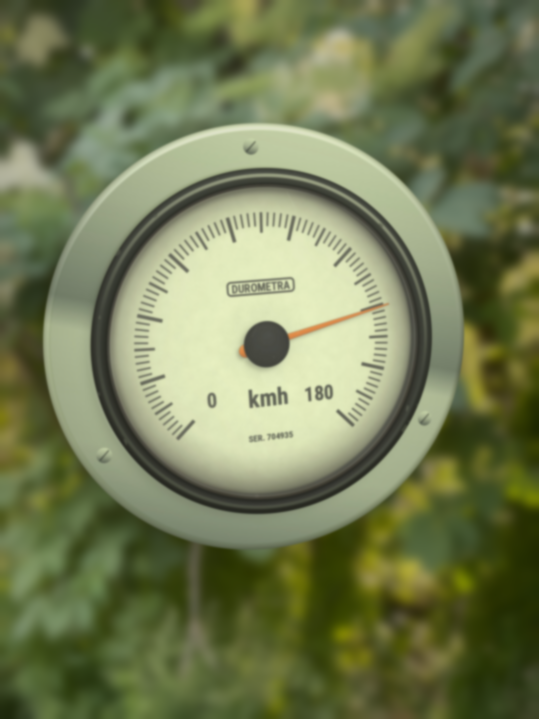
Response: 140km/h
